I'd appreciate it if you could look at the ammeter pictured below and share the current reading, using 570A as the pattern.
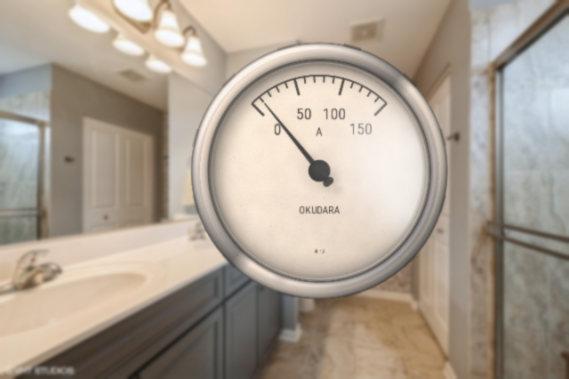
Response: 10A
